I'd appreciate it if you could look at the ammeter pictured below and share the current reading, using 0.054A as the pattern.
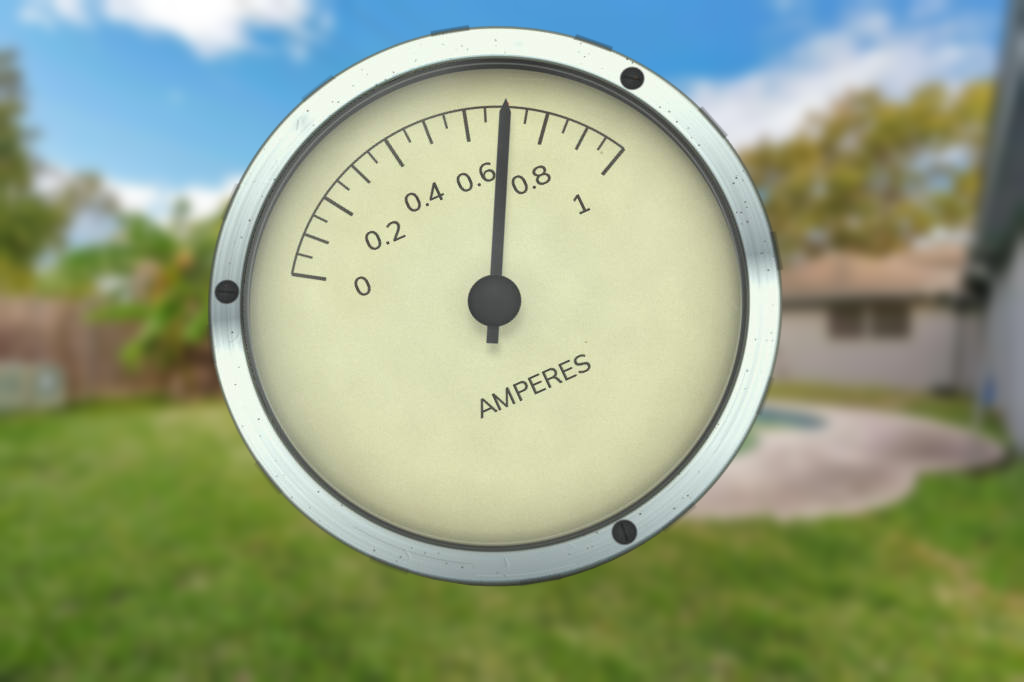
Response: 0.7A
